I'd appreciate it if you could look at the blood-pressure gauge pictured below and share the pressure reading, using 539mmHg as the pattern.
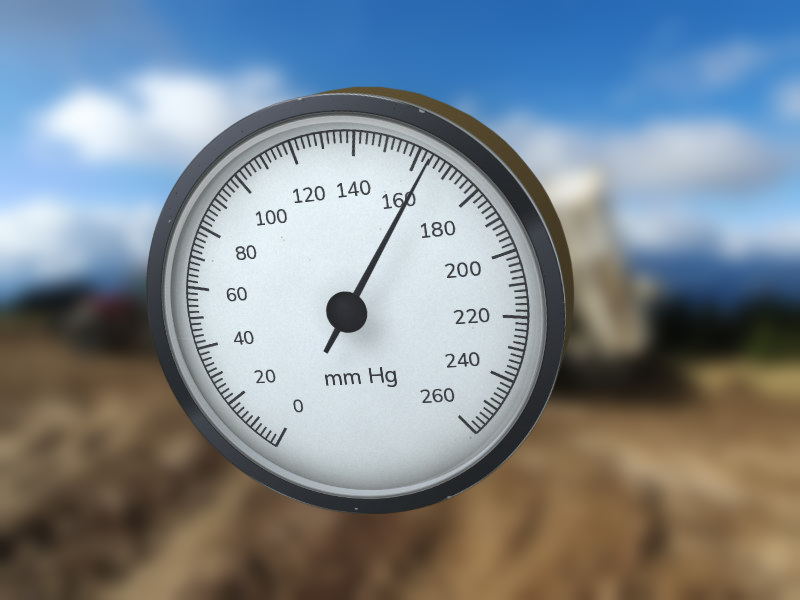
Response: 164mmHg
